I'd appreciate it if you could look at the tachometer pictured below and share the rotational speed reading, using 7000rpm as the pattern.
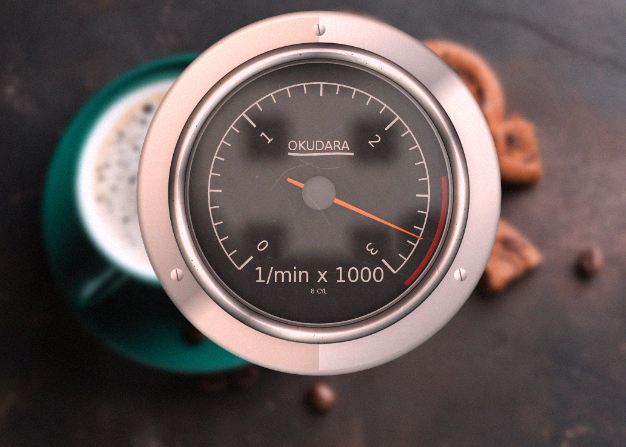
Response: 2750rpm
